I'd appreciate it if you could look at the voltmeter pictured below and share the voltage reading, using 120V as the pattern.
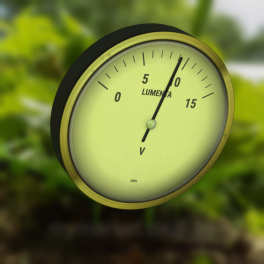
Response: 9V
